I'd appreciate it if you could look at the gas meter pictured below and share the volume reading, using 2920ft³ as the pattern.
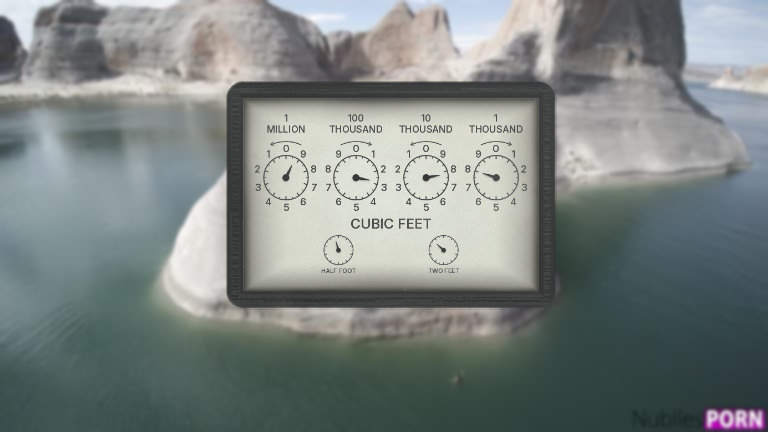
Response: 927800ft³
